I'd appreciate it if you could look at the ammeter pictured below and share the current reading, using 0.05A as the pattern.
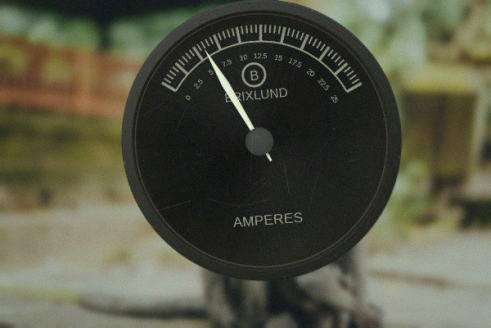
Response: 6A
